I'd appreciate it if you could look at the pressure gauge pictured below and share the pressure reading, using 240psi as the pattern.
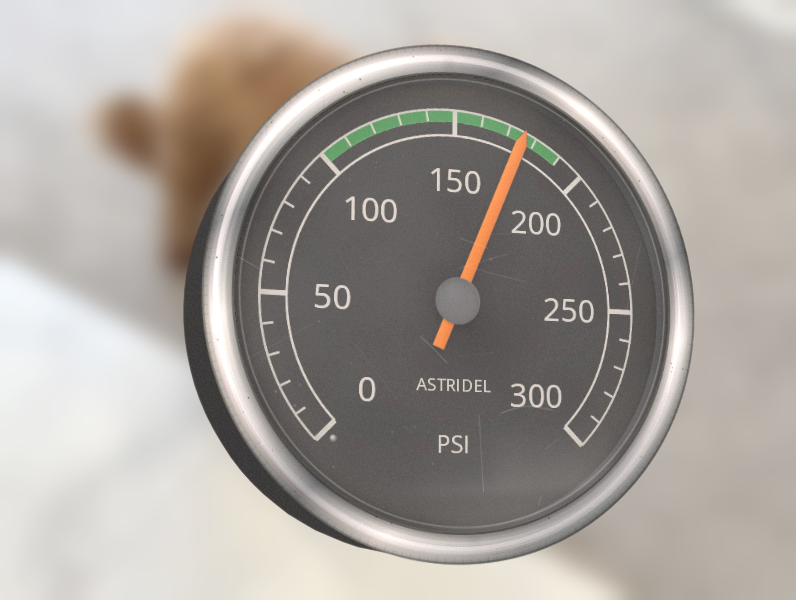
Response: 175psi
